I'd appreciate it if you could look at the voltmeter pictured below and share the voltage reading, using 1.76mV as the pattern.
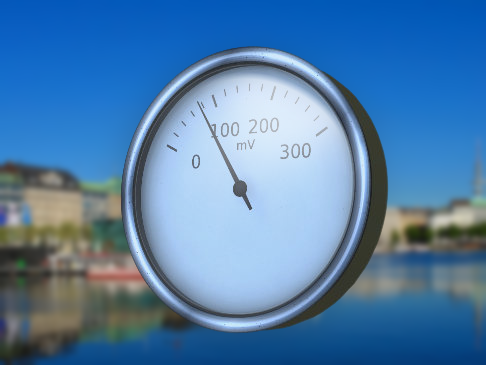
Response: 80mV
